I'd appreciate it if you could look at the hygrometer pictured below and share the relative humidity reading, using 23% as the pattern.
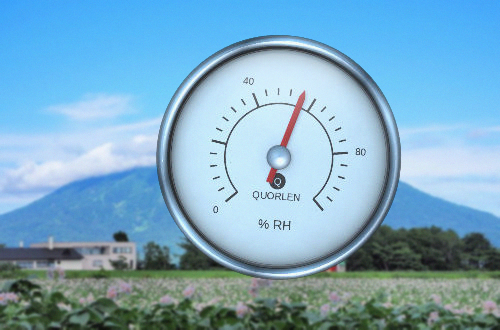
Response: 56%
